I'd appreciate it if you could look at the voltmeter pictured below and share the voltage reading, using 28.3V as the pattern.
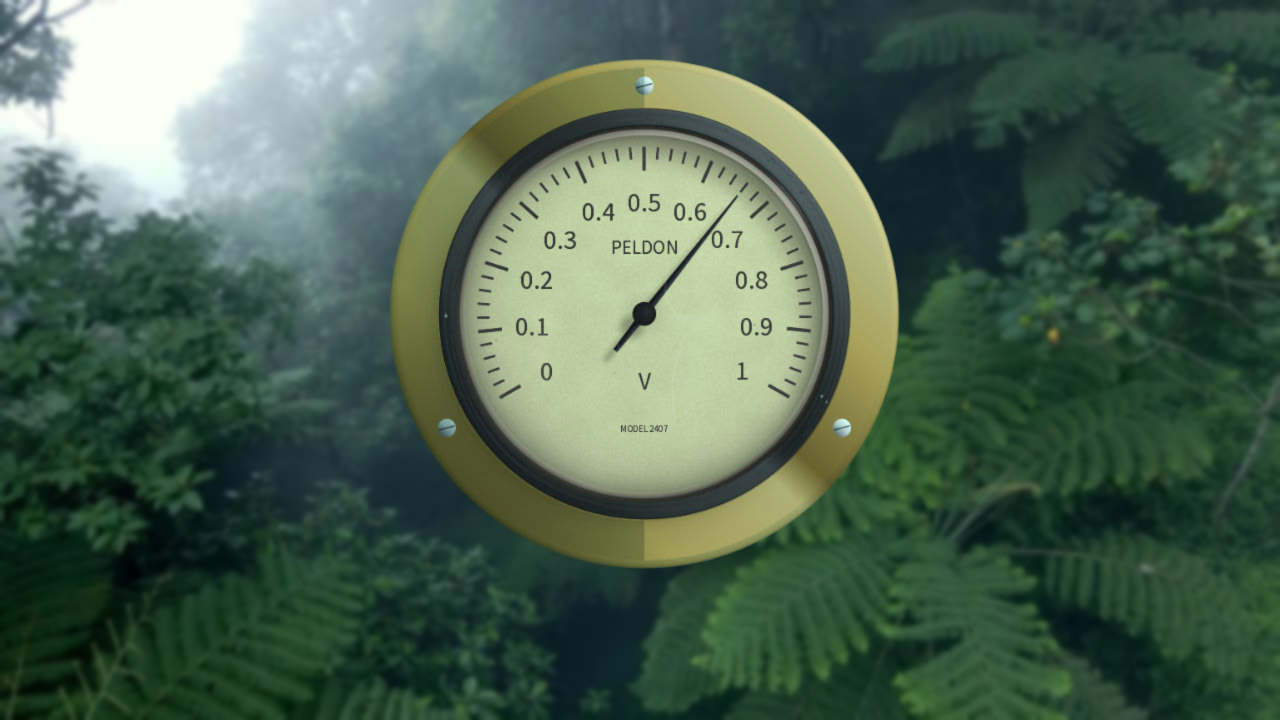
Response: 0.66V
